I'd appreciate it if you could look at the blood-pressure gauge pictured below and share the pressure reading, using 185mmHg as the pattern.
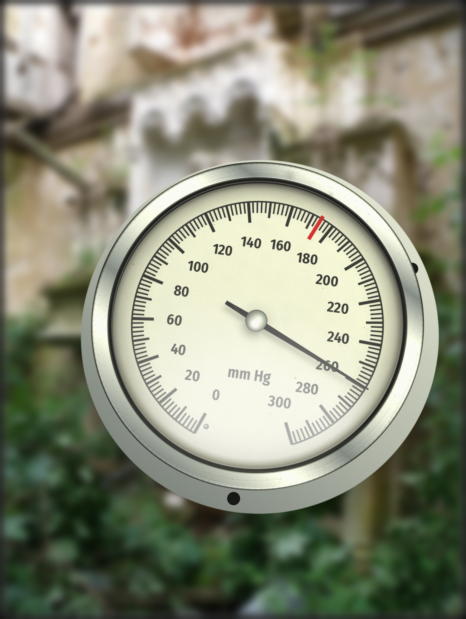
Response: 260mmHg
